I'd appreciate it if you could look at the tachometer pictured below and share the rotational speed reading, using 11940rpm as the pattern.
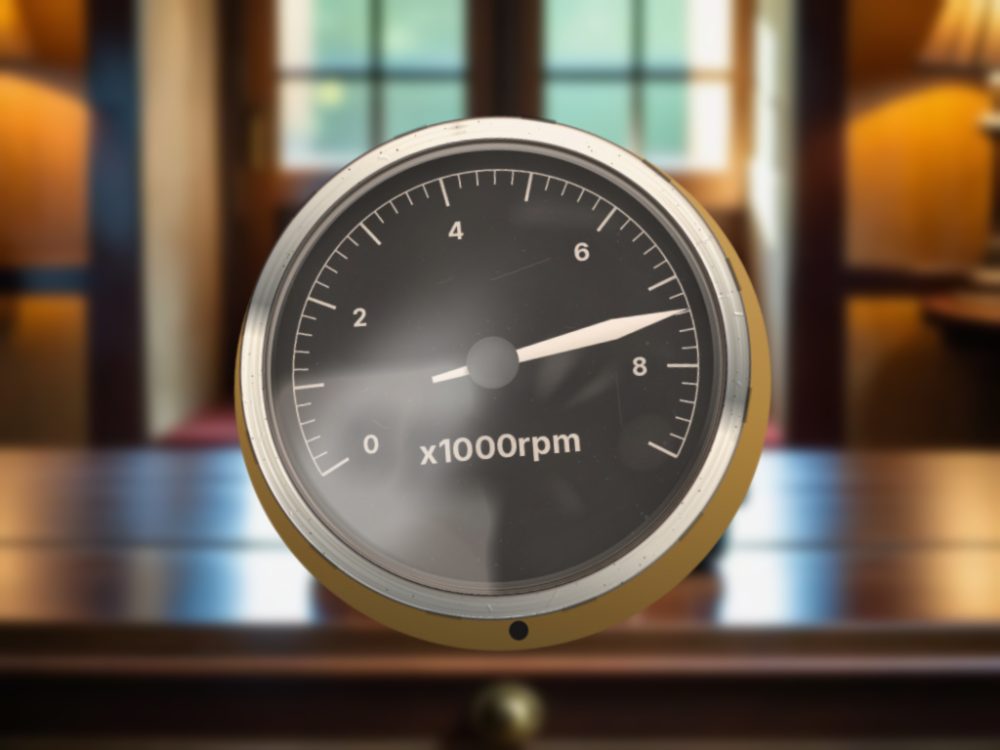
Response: 7400rpm
